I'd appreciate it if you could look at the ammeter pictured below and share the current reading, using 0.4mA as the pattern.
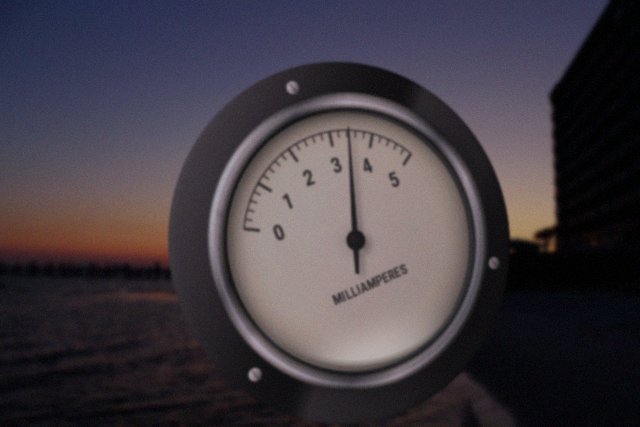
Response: 3.4mA
